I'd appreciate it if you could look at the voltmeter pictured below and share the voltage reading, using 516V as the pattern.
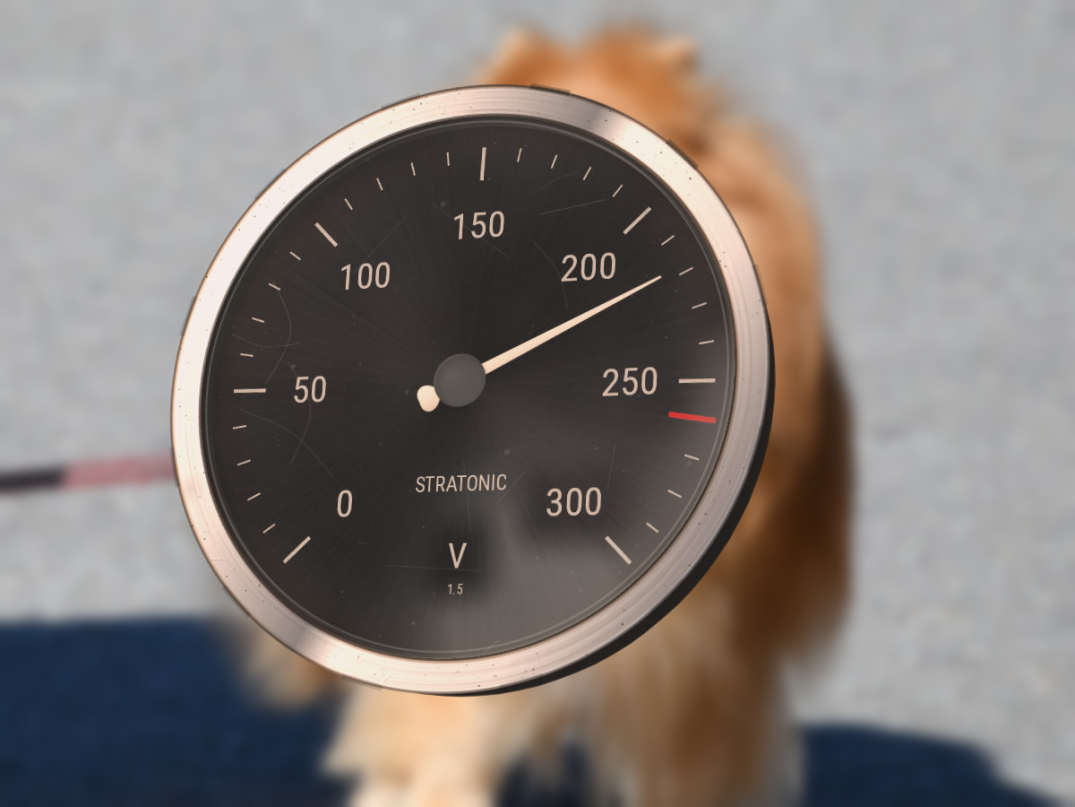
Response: 220V
